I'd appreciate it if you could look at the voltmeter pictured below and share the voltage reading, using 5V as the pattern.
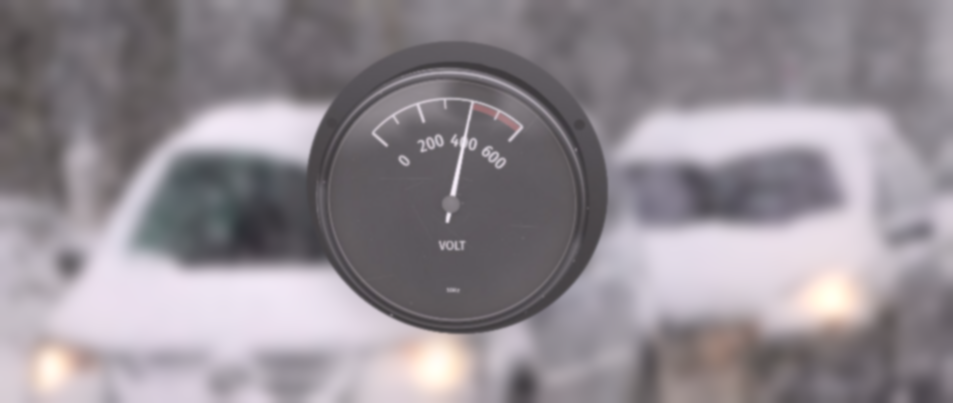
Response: 400V
